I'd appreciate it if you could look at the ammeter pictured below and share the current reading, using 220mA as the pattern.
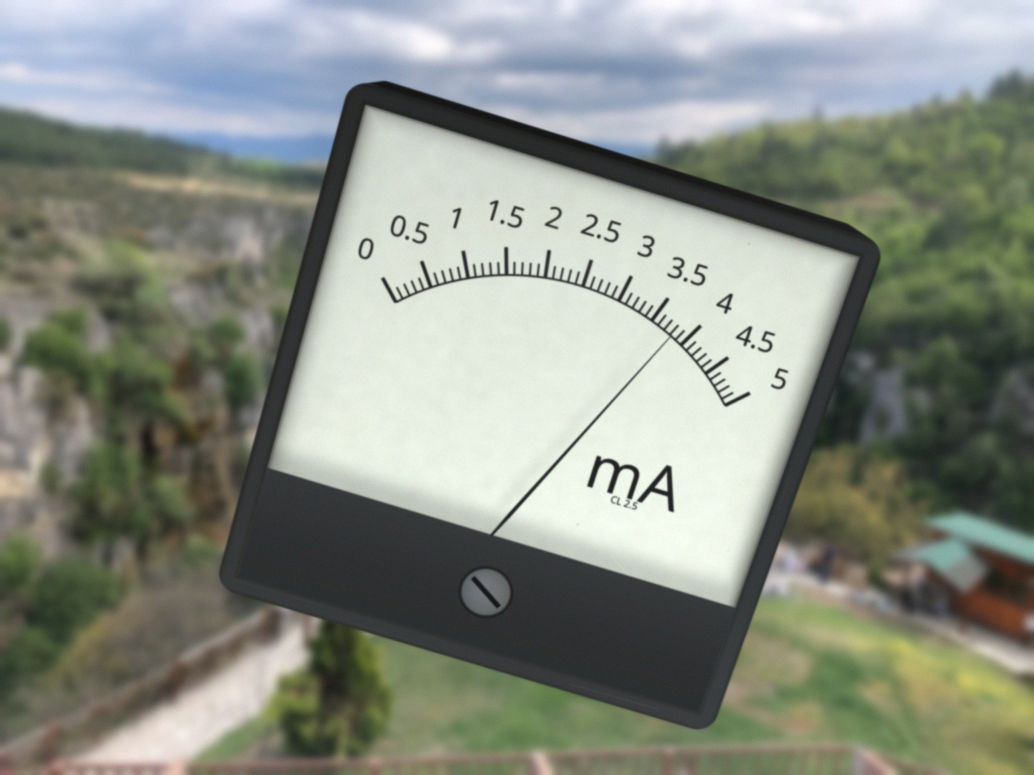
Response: 3.8mA
